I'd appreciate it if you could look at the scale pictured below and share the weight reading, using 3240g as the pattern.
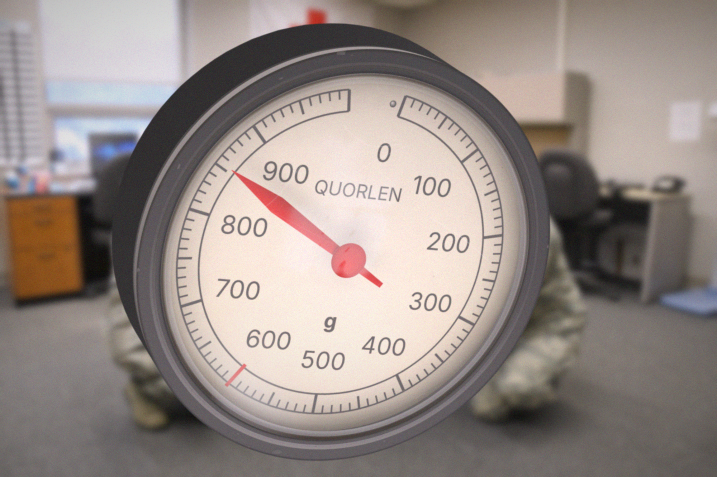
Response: 855g
